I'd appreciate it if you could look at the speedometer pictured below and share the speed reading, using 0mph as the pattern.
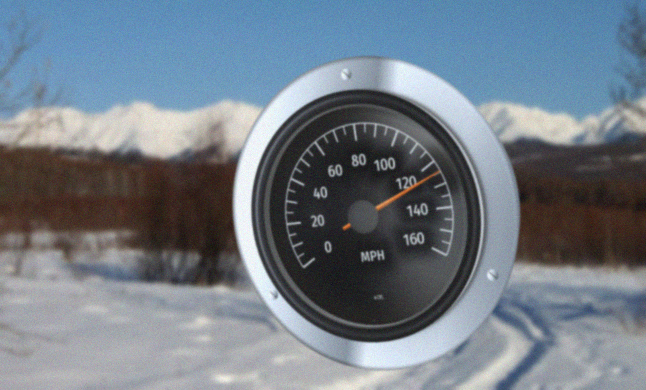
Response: 125mph
